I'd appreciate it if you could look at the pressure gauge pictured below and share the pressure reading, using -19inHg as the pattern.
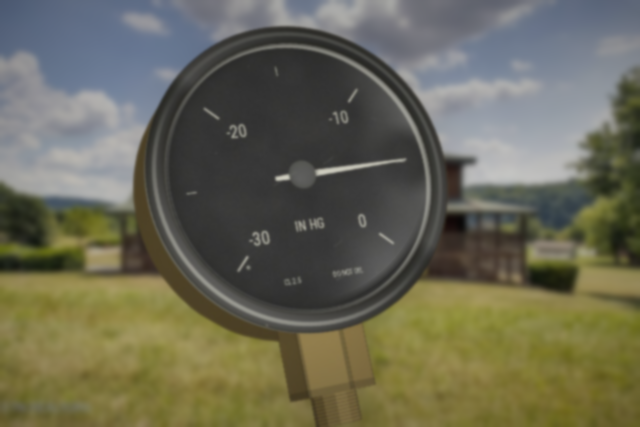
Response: -5inHg
